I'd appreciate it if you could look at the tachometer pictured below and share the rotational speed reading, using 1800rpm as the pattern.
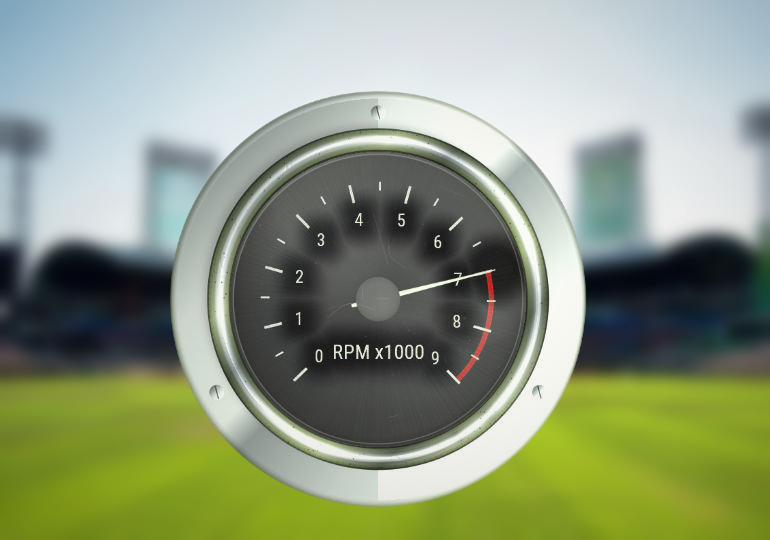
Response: 7000rpm
